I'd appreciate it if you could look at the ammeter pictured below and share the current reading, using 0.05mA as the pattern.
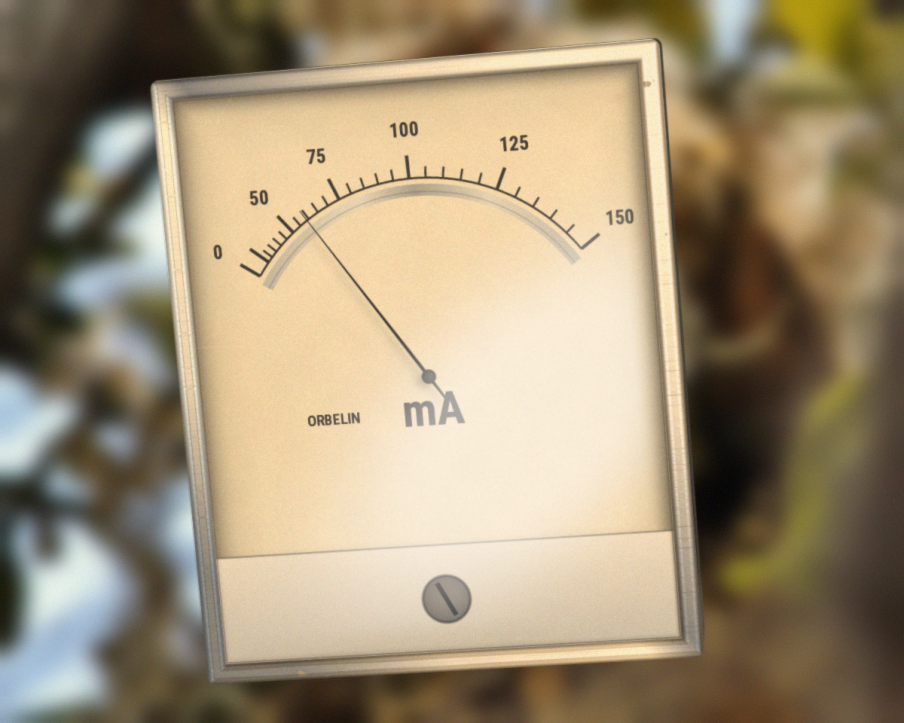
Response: 60mA
